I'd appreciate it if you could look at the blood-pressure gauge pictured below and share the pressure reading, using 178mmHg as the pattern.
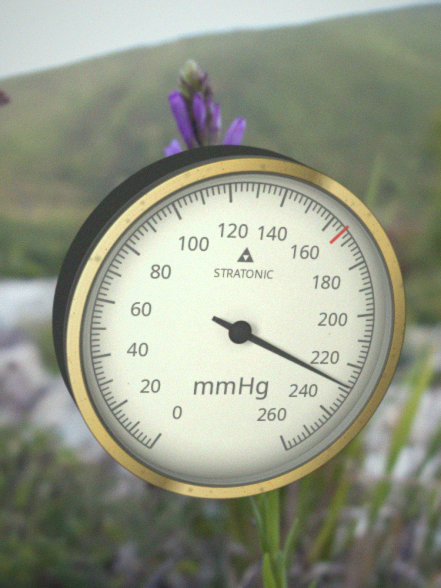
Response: 228mmHg
